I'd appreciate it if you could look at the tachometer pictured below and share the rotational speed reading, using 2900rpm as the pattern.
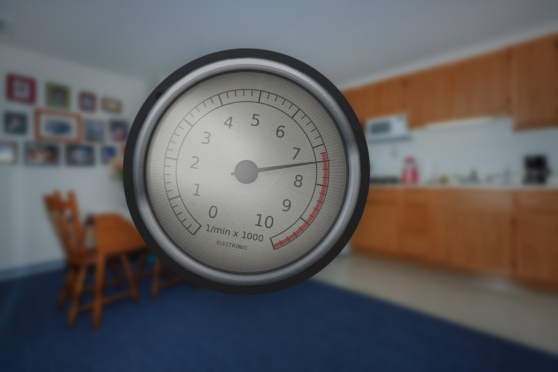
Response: 7400rpm
